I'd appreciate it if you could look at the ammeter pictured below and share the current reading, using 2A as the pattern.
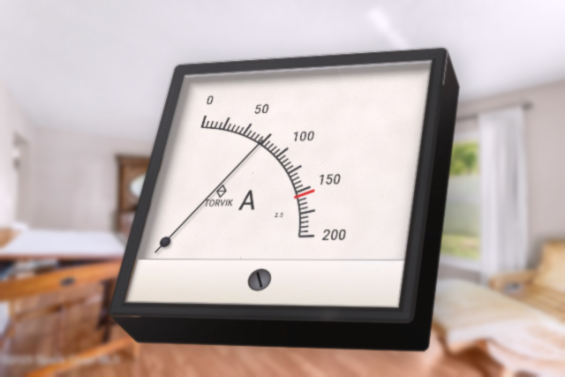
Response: 75A
